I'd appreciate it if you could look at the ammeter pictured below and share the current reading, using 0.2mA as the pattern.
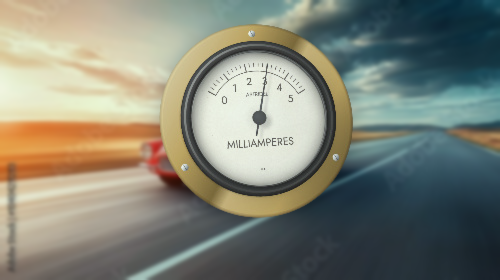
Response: 3mA
